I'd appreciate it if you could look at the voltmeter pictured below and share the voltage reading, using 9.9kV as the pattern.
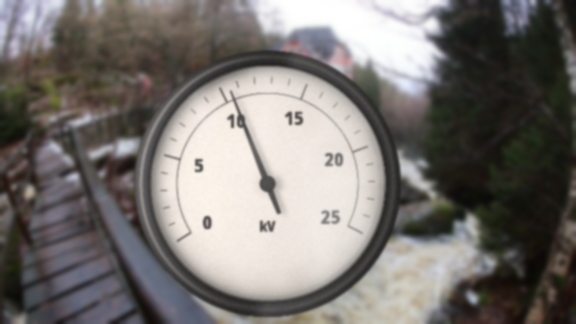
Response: 10.5kV
